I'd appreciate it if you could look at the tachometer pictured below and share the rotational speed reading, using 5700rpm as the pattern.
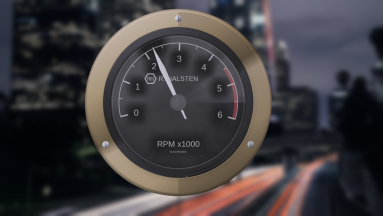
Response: 2250rpm
